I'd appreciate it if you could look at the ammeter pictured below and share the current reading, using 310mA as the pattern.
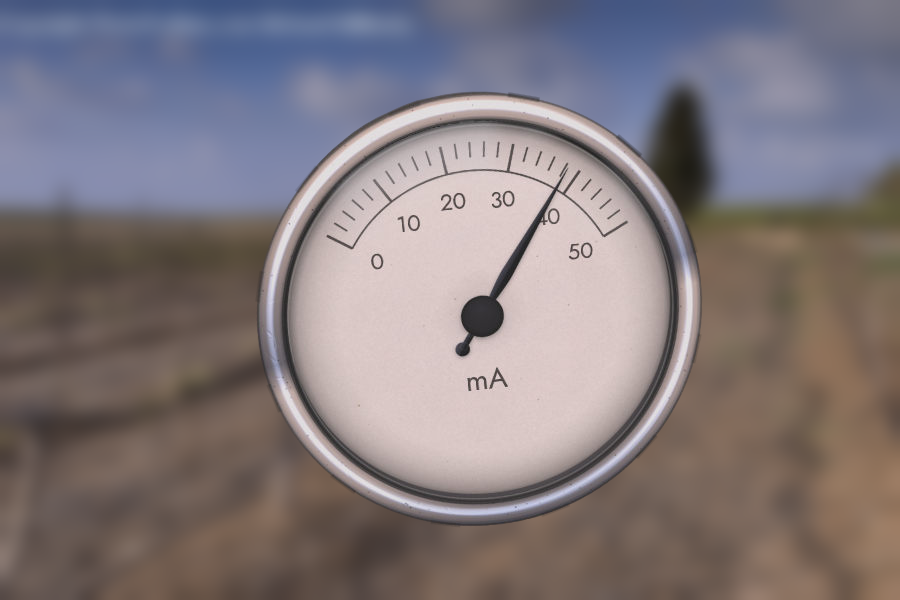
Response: 38mA
